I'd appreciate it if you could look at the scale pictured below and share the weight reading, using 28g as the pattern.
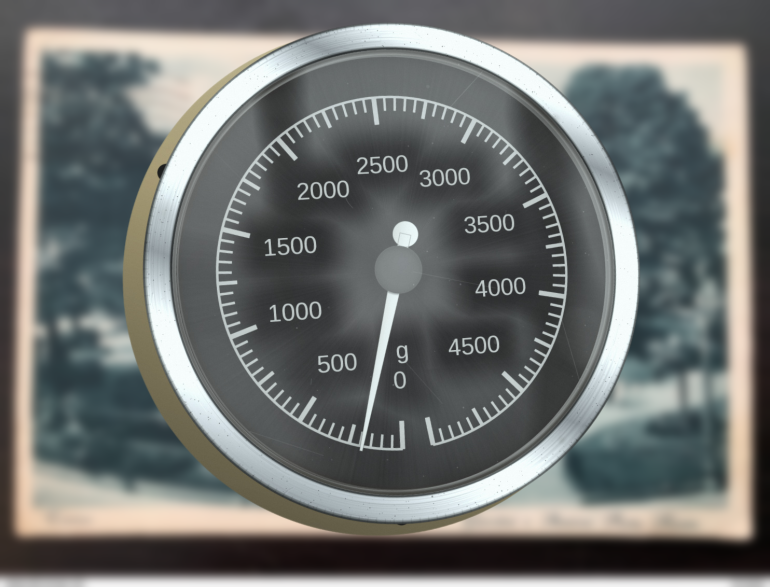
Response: 200g
